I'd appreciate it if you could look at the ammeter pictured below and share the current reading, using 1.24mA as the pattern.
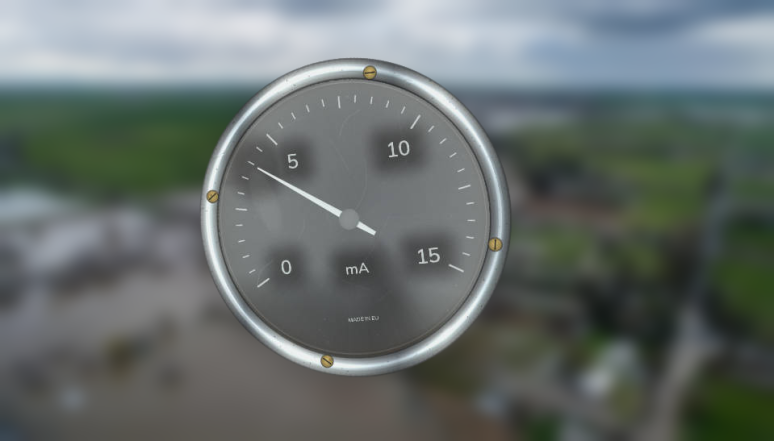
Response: 4mA
